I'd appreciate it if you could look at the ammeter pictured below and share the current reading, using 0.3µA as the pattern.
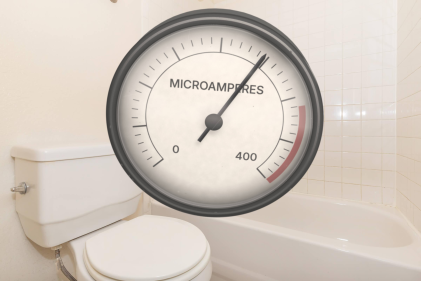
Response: 245µA
